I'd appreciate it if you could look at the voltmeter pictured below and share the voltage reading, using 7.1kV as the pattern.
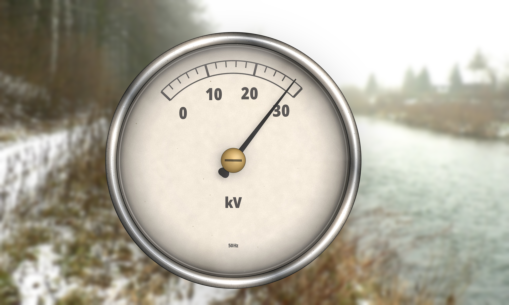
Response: 28kV
